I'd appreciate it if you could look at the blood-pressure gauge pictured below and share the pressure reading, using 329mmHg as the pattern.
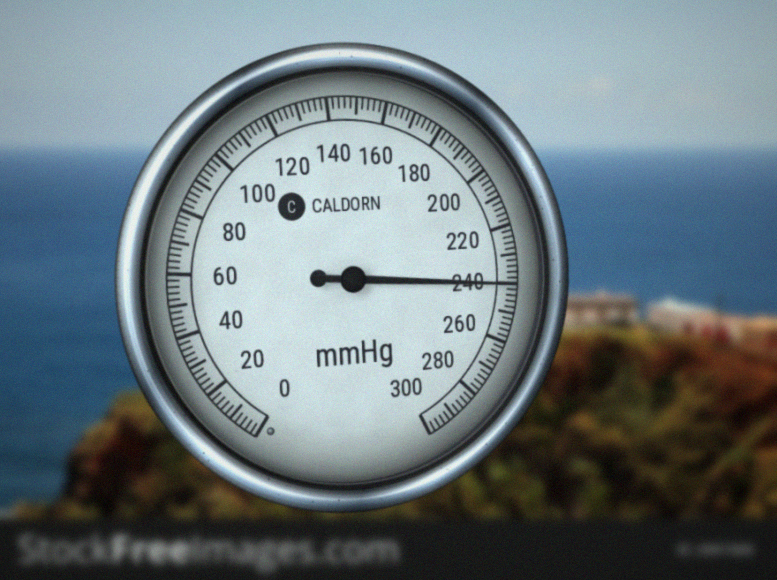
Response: 240mmHg
